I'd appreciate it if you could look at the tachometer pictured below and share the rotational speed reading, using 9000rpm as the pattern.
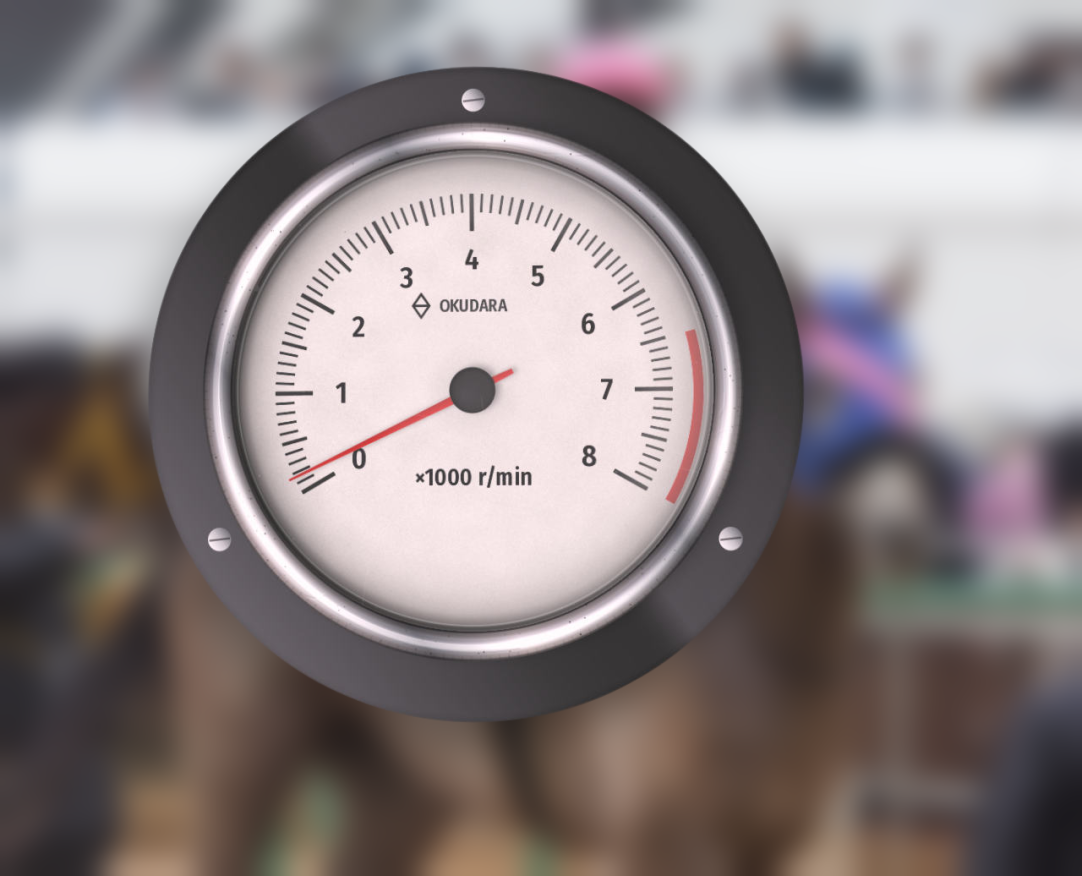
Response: 150rpm
